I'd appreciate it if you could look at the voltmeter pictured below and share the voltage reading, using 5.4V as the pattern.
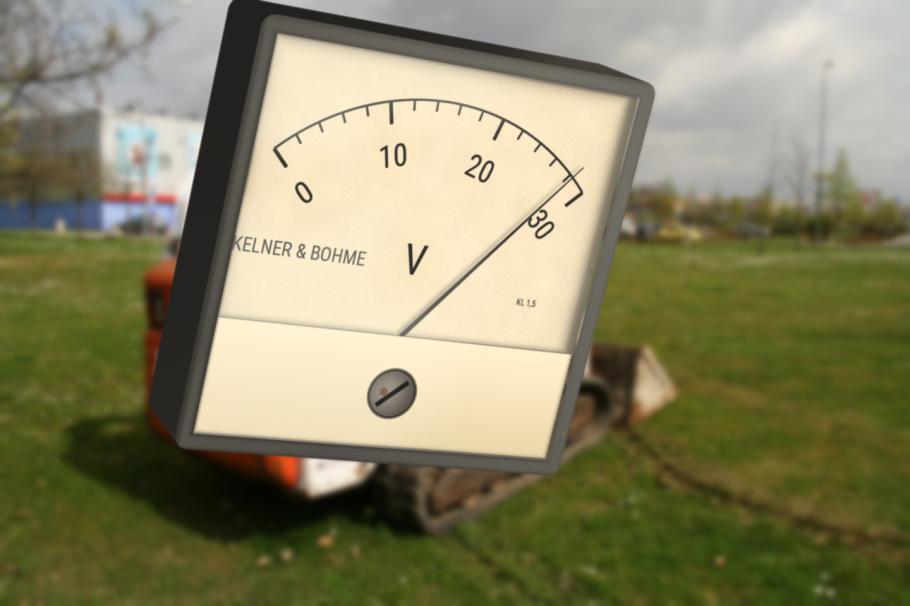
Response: 28V
